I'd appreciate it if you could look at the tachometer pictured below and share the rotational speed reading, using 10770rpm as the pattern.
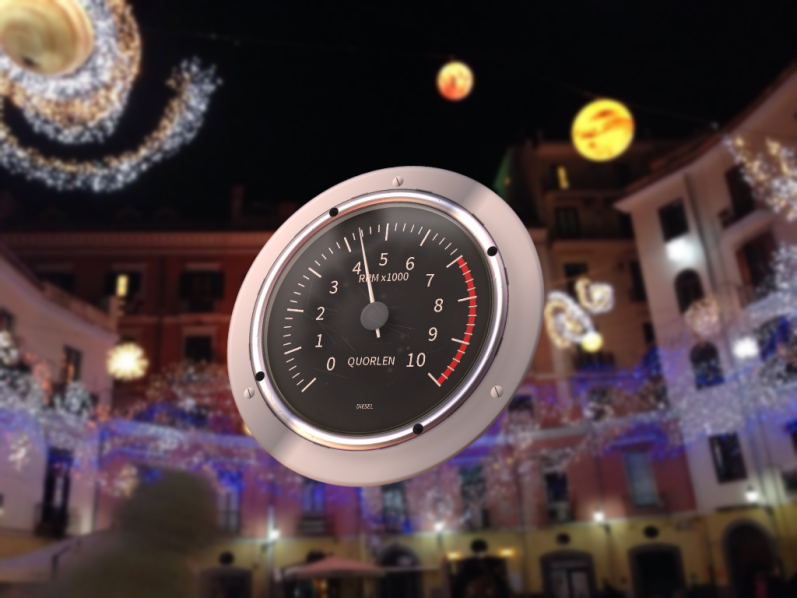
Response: 4400rpm
